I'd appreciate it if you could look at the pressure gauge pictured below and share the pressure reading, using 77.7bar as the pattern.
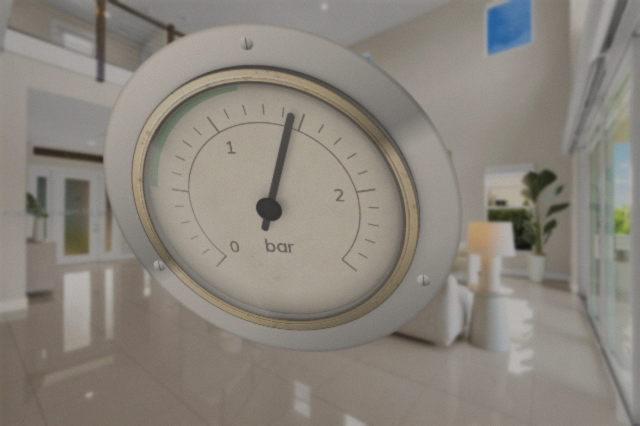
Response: 1.45bar
